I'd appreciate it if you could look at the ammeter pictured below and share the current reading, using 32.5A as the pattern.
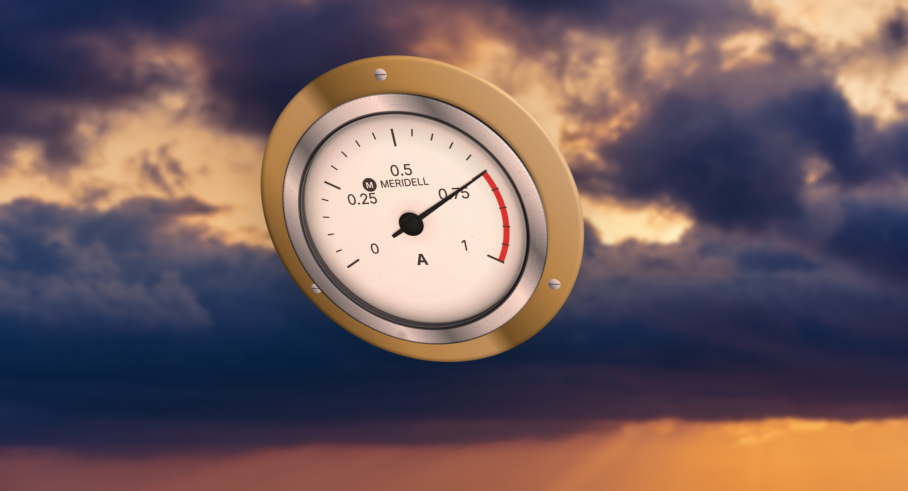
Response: 0.75A
